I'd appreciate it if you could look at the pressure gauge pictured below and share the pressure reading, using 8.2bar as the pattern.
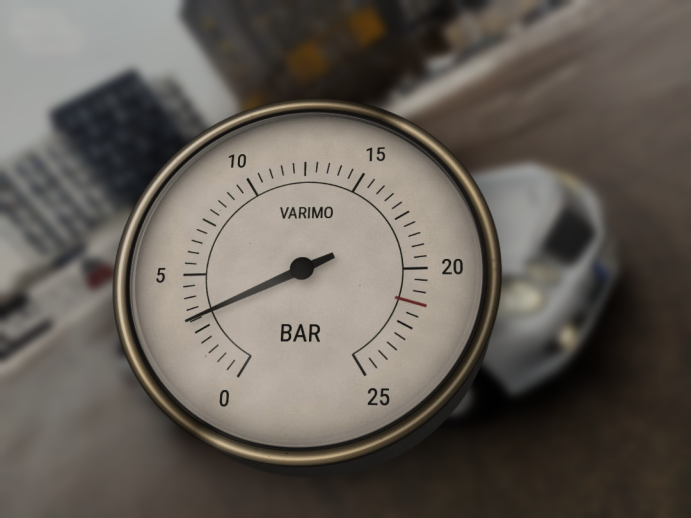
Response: 3bar
